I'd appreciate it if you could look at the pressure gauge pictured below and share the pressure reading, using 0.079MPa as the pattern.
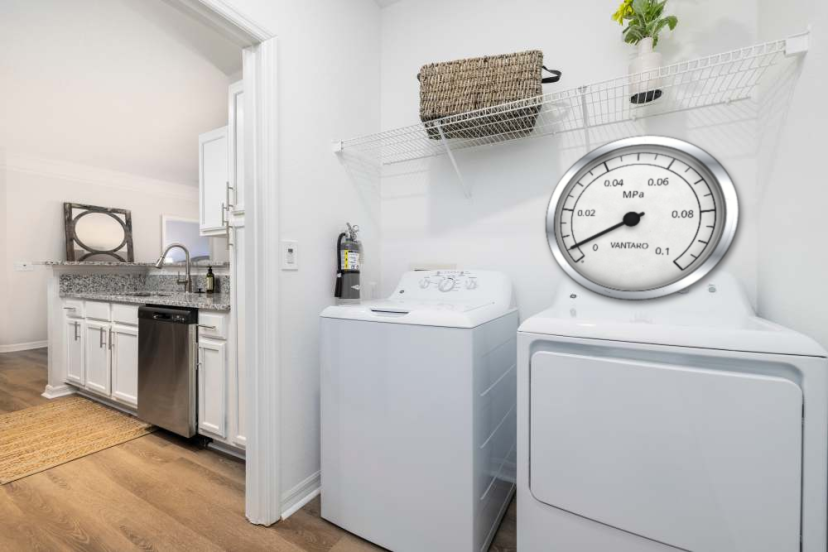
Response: 0.005MPa
